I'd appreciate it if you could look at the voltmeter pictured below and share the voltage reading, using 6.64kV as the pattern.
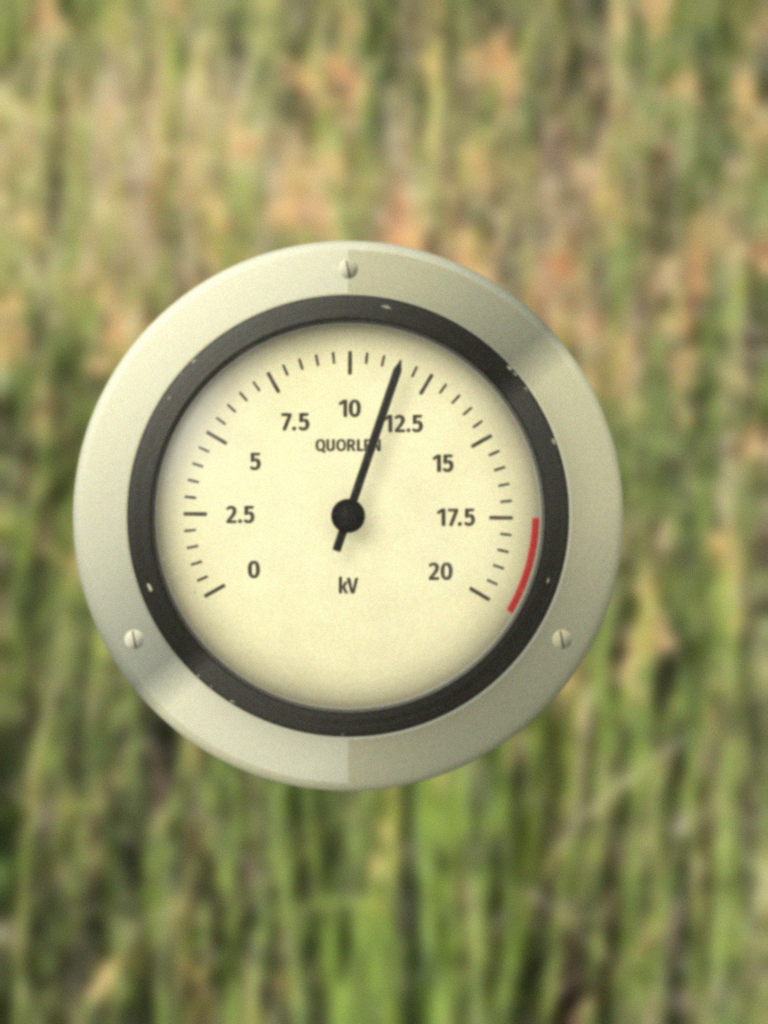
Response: 11.5kV
